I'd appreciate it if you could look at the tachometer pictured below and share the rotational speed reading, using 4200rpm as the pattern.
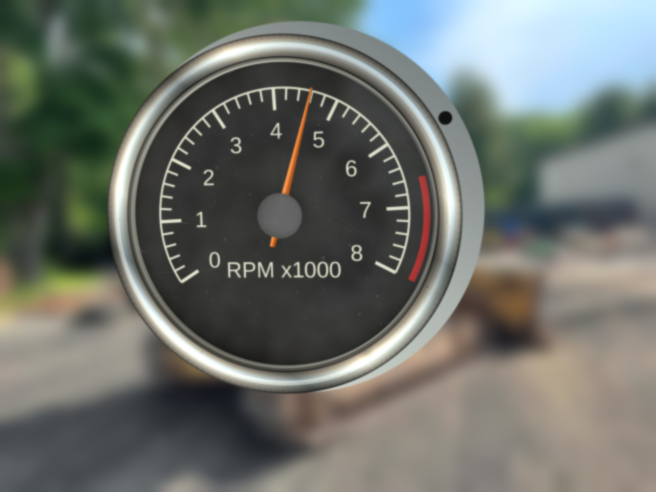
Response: 4600rpm
